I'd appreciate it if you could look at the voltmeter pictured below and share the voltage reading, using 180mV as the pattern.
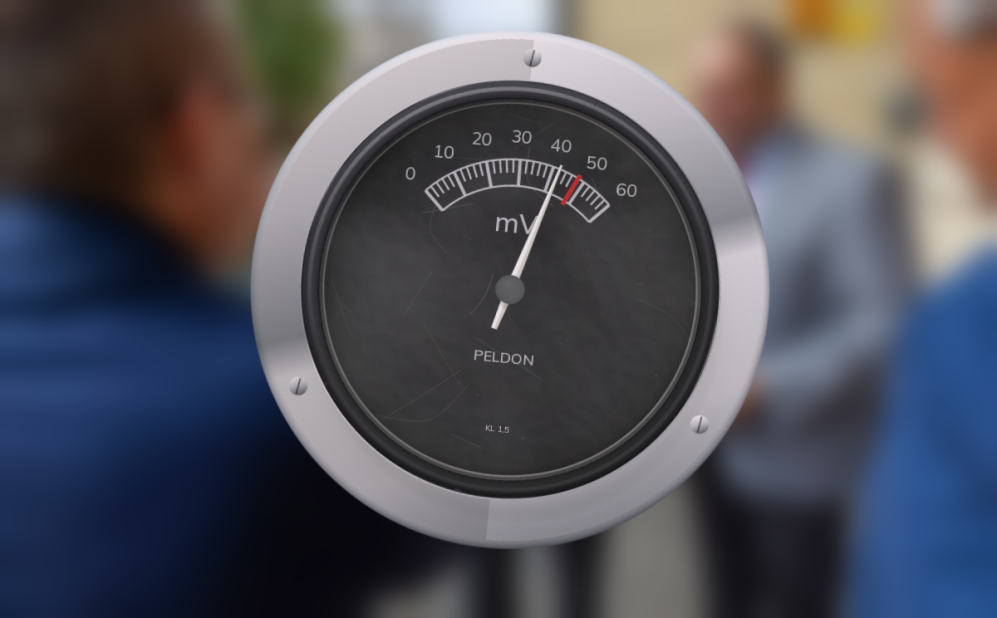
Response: 42mV
